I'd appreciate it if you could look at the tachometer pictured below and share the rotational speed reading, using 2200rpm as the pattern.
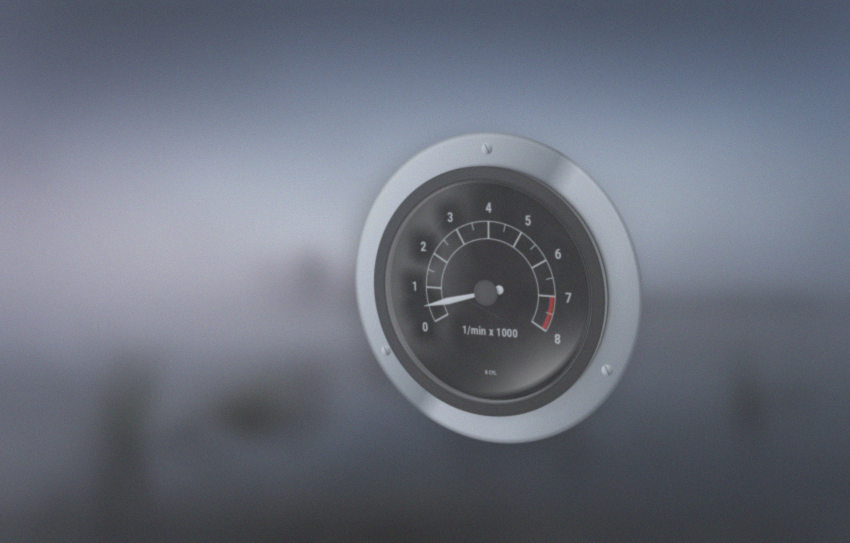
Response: 500rpm
